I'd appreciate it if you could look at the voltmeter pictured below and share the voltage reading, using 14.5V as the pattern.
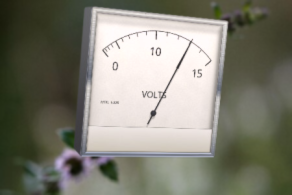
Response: 13V
